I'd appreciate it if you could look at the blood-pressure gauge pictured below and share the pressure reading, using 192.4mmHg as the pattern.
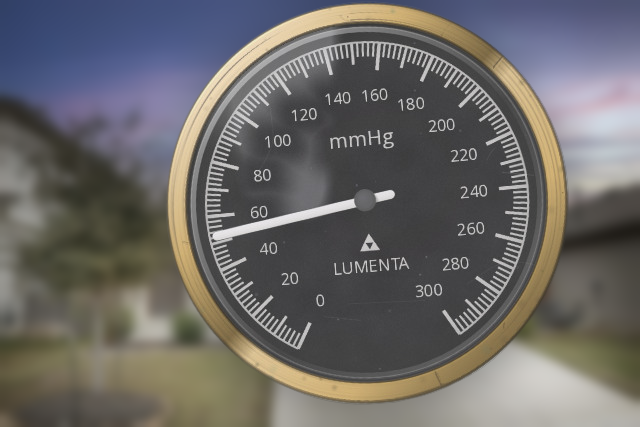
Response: 52mmHg
